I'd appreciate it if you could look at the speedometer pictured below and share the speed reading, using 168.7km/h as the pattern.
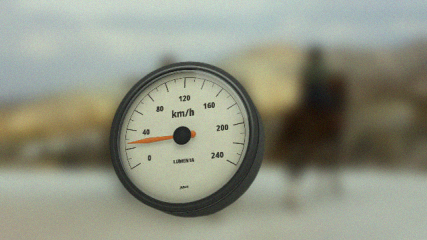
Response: 25km/h
